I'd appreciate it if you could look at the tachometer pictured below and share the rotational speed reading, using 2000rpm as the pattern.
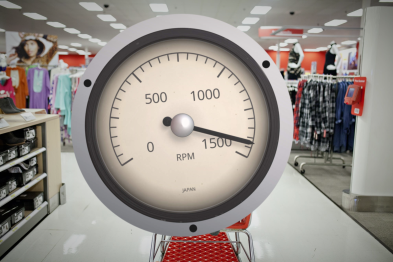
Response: 1425rpm
